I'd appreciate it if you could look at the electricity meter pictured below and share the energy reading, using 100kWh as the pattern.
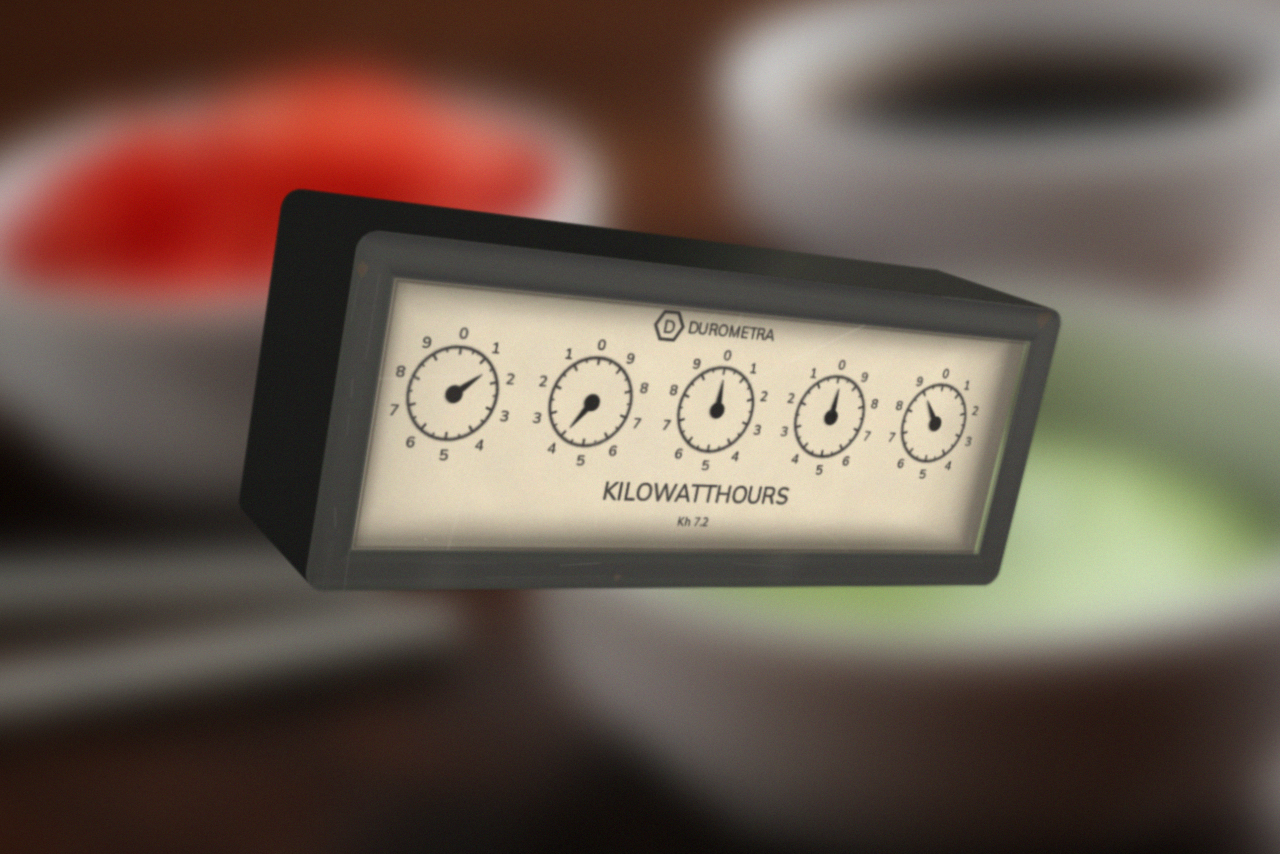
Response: 13999kWh
